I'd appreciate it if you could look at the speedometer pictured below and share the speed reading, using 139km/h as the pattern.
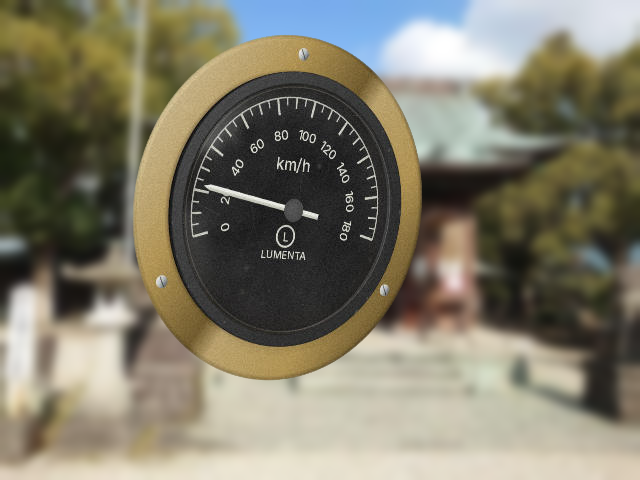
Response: 22.5km/h
